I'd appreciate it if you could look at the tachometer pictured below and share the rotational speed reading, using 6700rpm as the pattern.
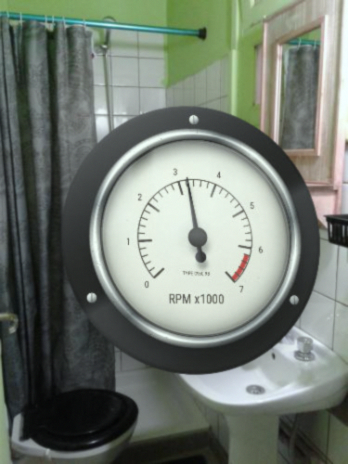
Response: 3200rpm
